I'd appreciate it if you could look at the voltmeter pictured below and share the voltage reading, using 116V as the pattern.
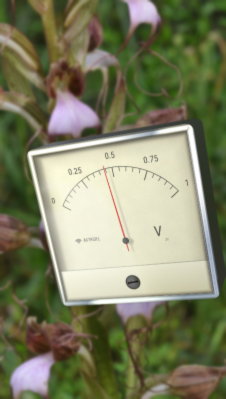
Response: 0.45V
